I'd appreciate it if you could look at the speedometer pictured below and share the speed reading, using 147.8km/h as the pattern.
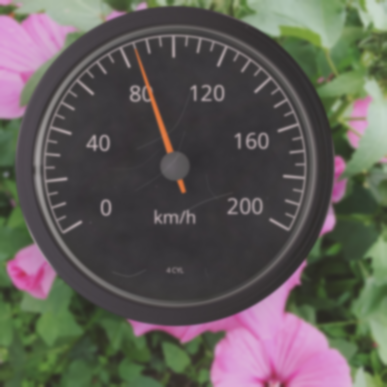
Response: 85km/h
